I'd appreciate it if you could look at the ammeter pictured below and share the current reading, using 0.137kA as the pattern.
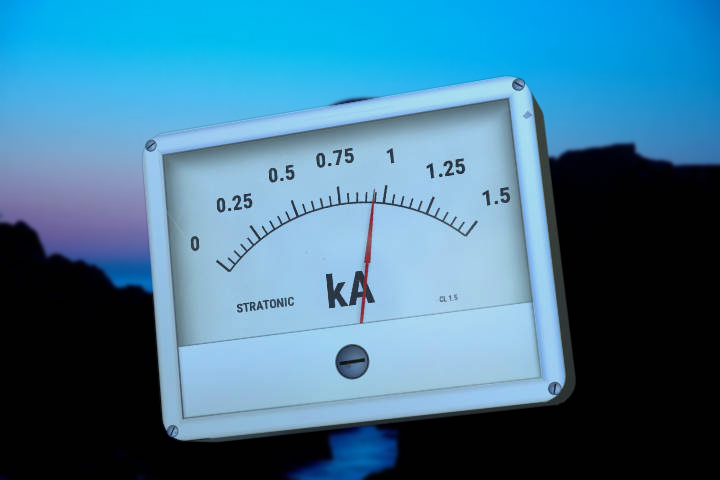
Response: 0.95kA
